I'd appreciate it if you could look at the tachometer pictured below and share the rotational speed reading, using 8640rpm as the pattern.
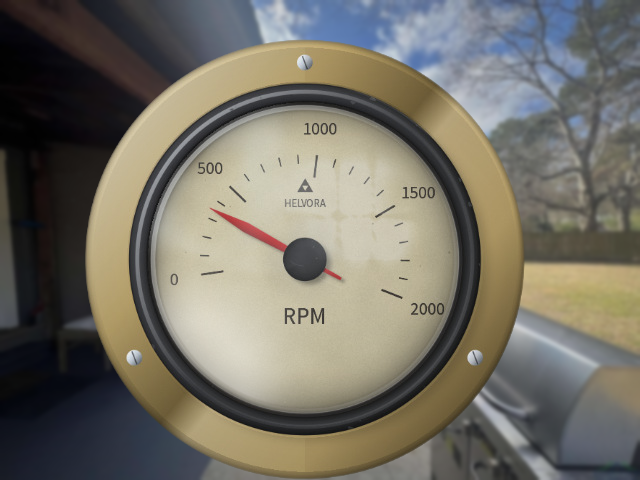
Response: 350rpm
